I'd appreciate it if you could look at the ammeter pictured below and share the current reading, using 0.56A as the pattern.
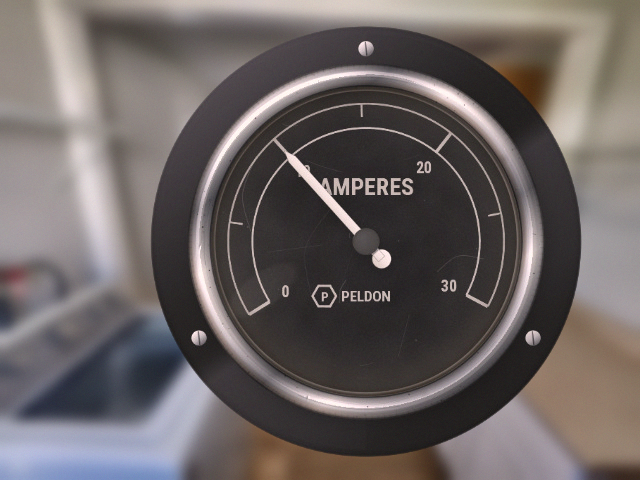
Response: 10A
